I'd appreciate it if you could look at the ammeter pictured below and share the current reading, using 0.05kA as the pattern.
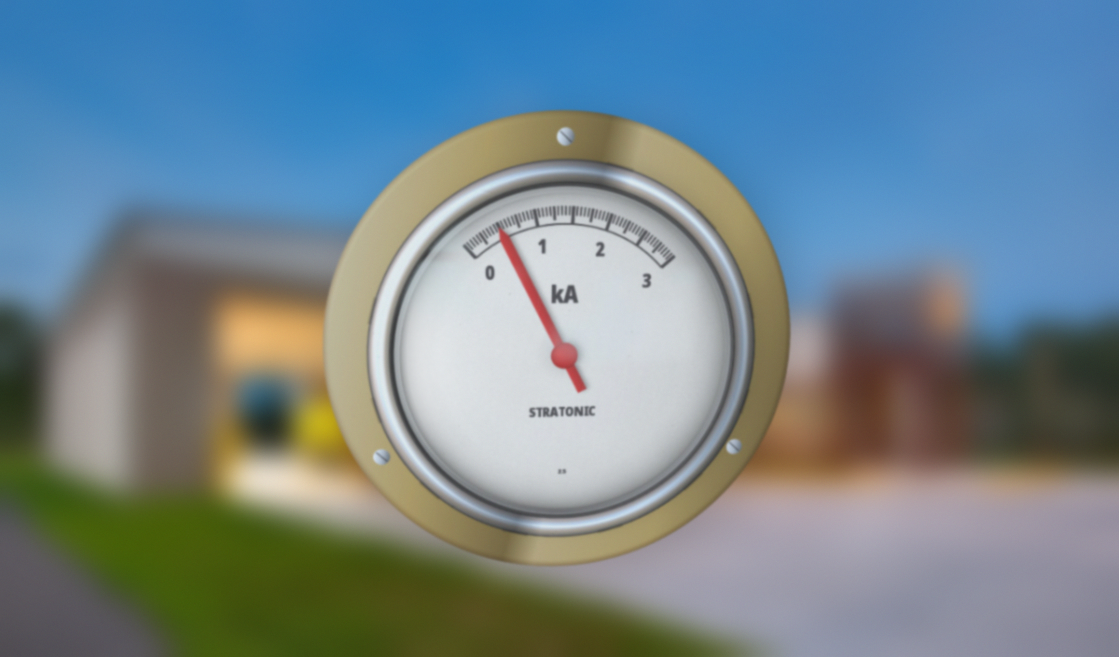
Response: 0.5kA
